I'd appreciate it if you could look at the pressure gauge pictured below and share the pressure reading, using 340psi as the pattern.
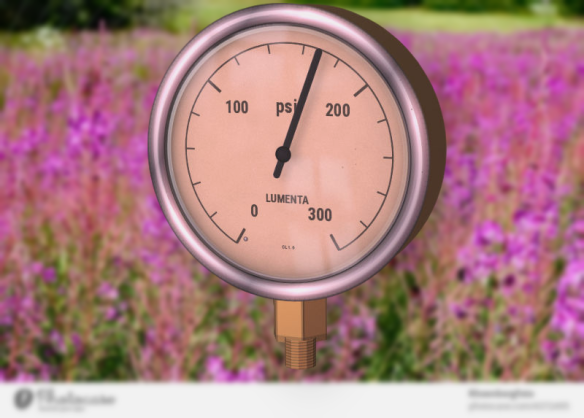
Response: 170psi
